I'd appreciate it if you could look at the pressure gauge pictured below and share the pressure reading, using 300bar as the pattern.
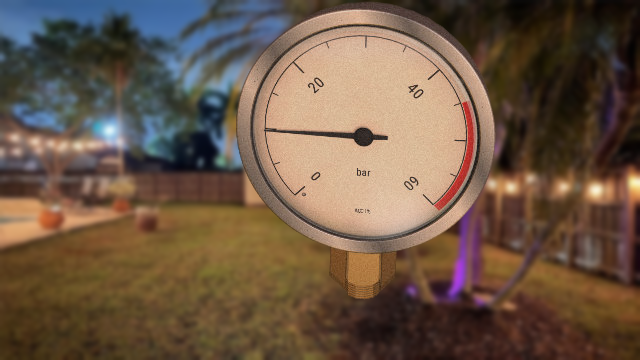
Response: 10bar
